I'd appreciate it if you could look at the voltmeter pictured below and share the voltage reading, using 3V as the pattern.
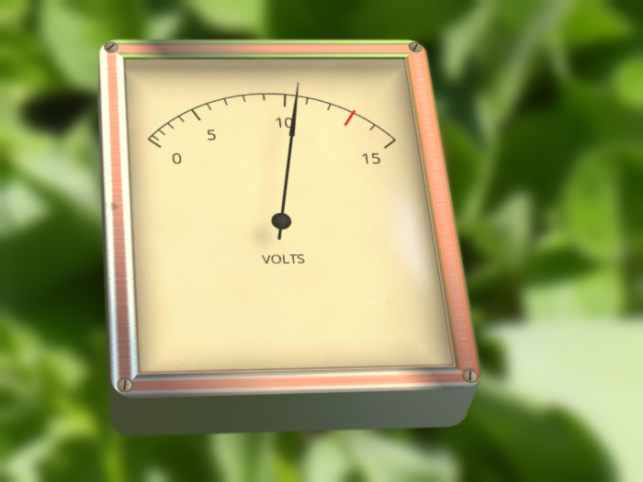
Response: 10.5V
